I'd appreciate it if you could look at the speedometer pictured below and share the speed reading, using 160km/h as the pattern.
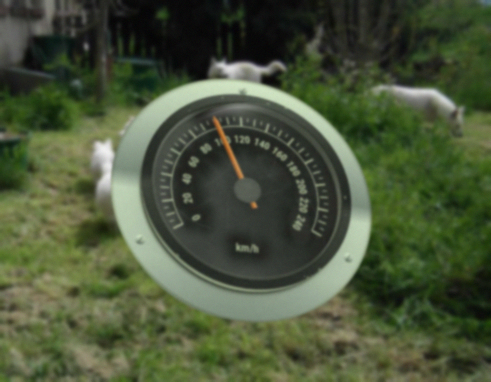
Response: 100km/h
